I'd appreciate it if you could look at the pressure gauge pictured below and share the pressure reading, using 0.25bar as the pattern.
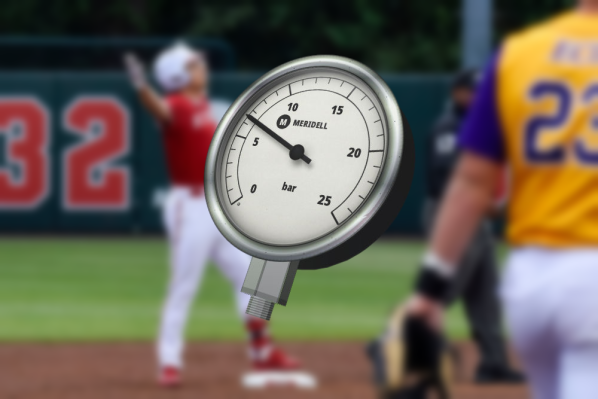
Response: 6.5bar
